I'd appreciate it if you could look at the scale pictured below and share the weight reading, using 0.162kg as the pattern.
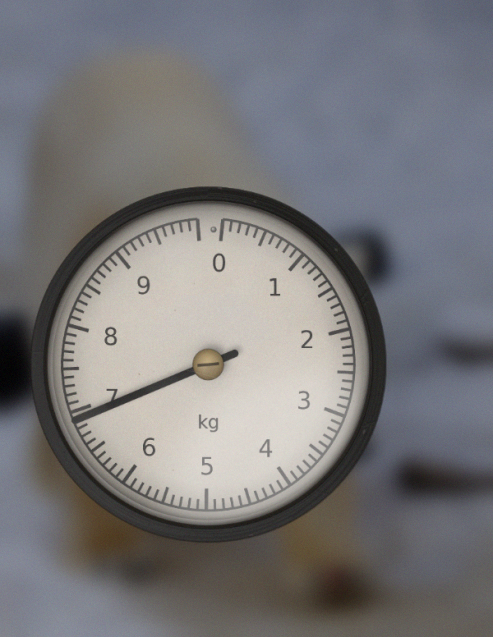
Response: 6.9kg
